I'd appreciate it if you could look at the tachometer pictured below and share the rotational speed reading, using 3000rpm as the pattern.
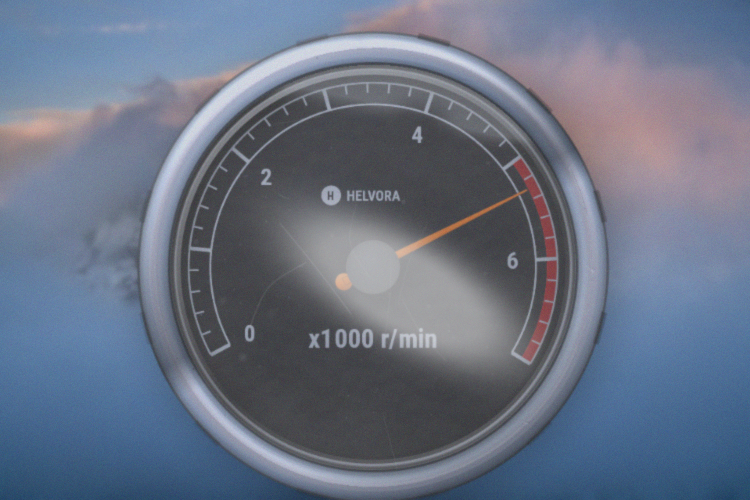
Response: 5300rpm
